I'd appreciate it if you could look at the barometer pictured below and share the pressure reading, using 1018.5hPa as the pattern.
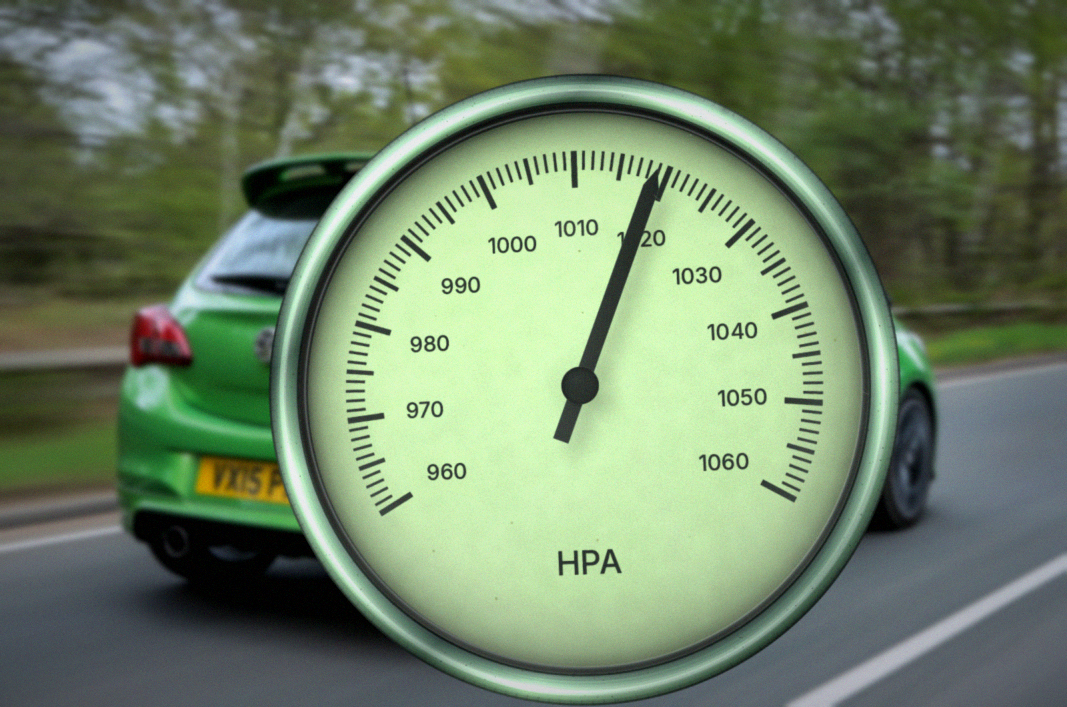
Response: 1019hPa
